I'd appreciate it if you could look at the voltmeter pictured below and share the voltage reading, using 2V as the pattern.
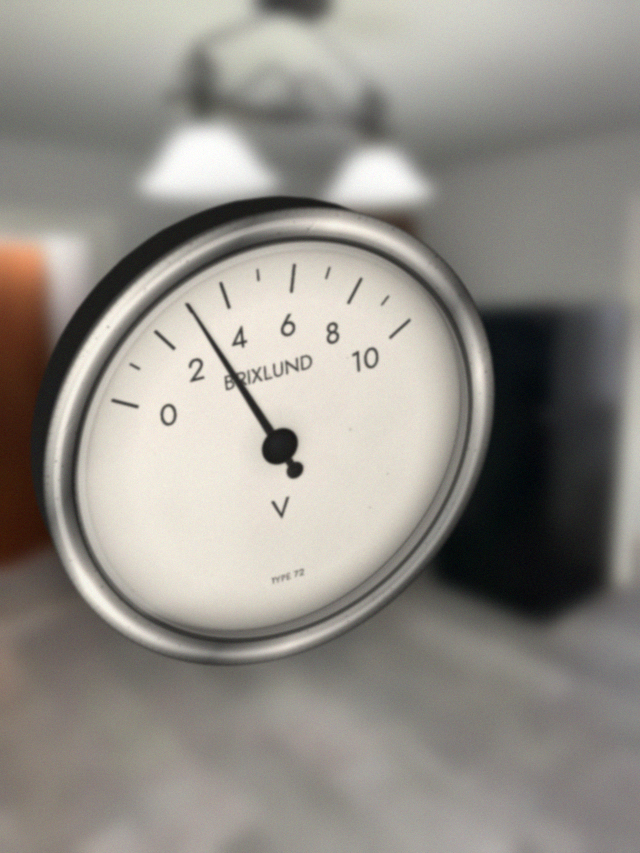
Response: 3V
